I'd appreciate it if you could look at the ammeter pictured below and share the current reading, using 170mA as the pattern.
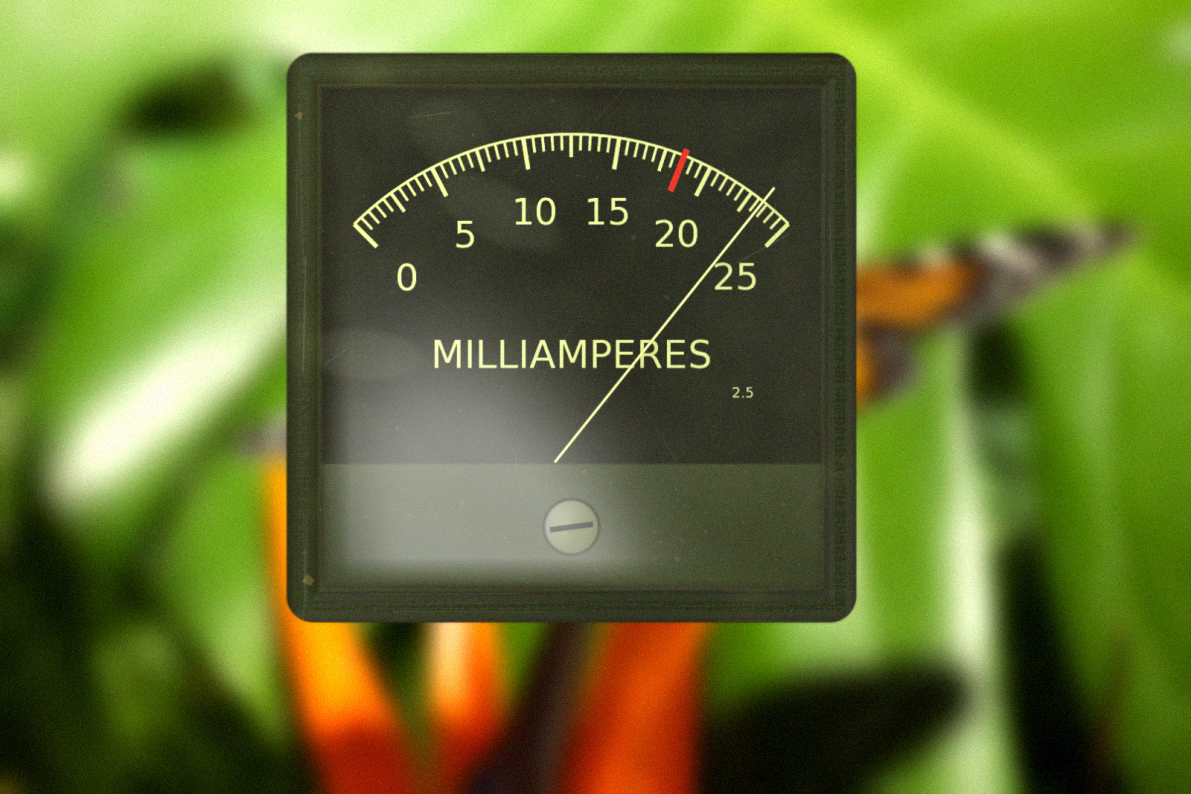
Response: 23.25mA
